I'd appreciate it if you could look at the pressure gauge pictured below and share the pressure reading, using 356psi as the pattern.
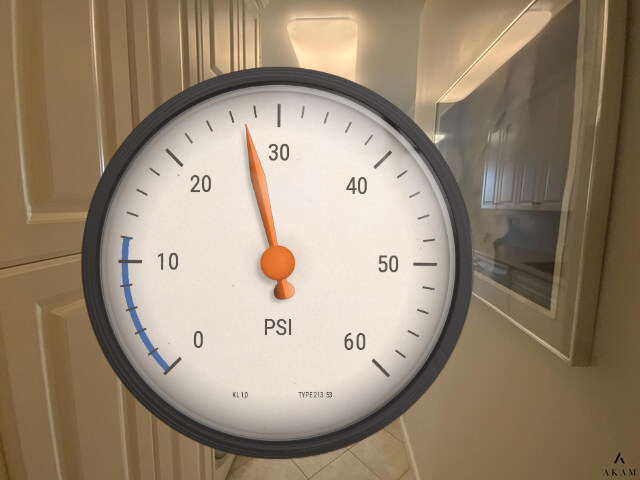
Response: 27psi
